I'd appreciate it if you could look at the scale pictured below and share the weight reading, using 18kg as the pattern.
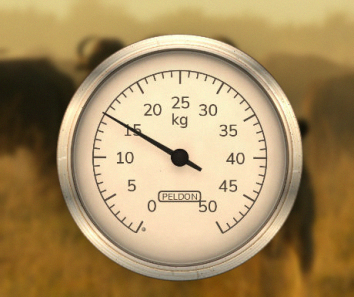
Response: 15kg
